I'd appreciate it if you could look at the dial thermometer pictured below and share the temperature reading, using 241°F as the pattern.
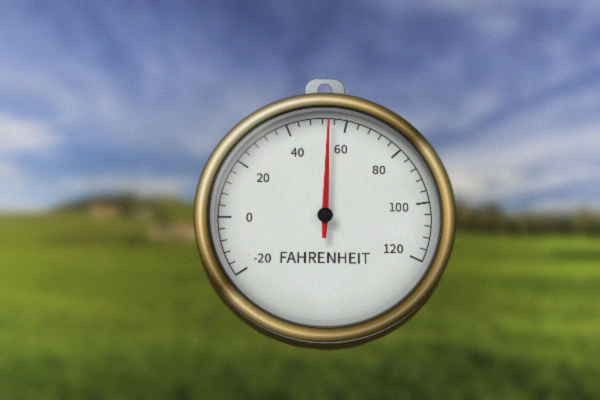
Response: 54°F
